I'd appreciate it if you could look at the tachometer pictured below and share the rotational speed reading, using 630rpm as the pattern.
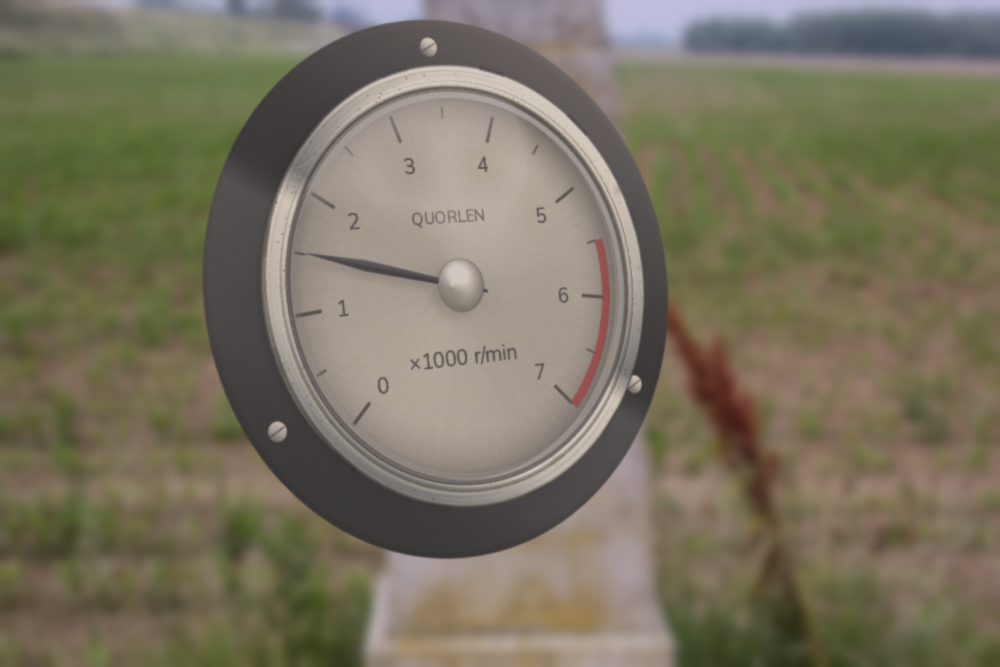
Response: 1500rpm
